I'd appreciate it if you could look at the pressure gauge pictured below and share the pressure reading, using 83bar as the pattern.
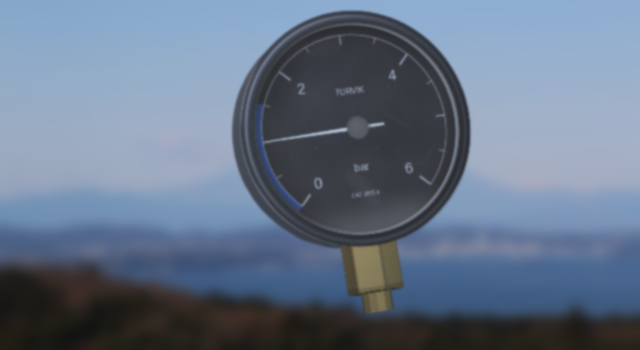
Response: 1bar
